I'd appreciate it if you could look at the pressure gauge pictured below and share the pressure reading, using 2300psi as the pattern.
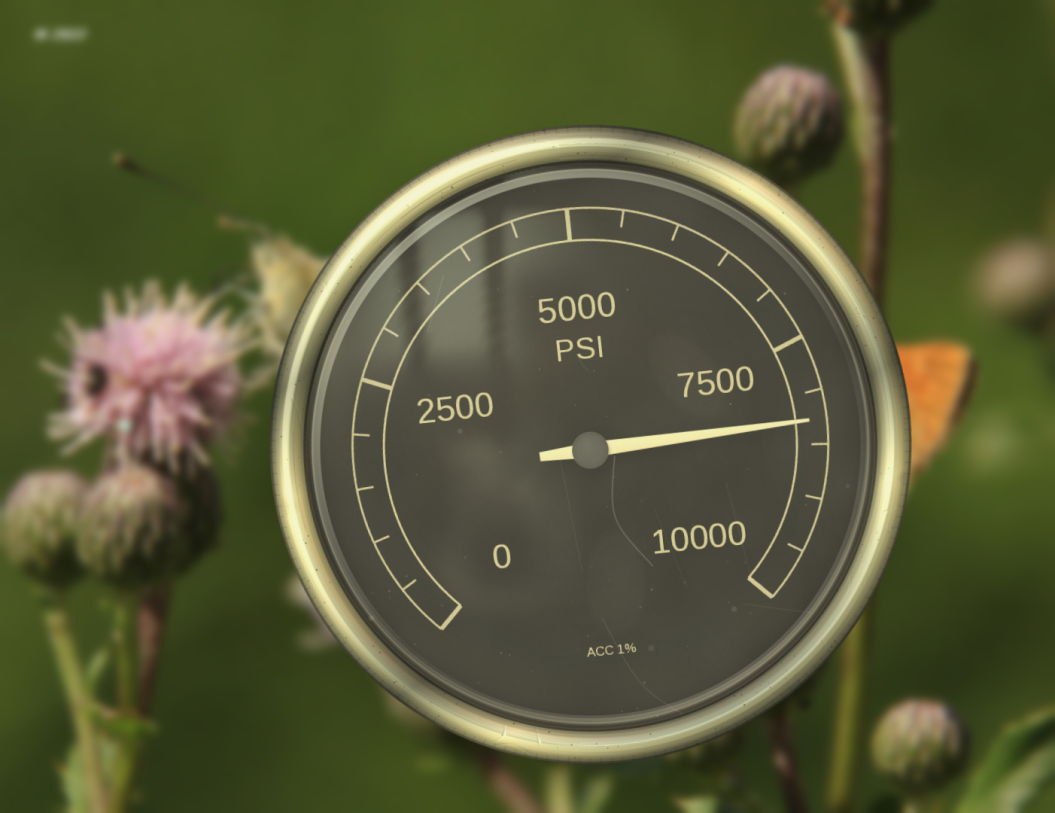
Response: 8250psi
